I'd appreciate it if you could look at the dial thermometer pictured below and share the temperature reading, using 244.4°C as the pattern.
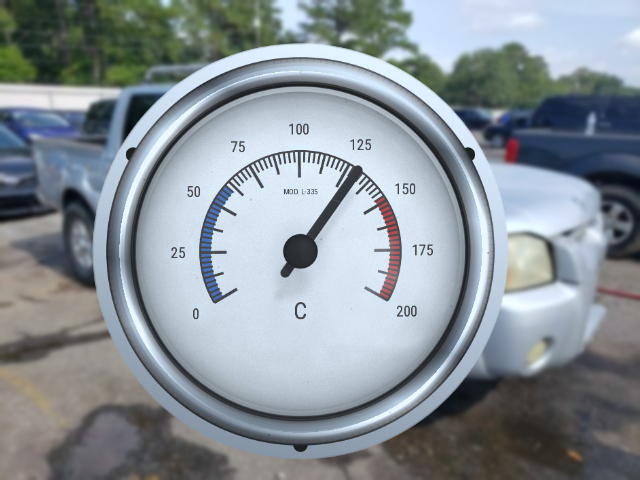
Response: 130°C
